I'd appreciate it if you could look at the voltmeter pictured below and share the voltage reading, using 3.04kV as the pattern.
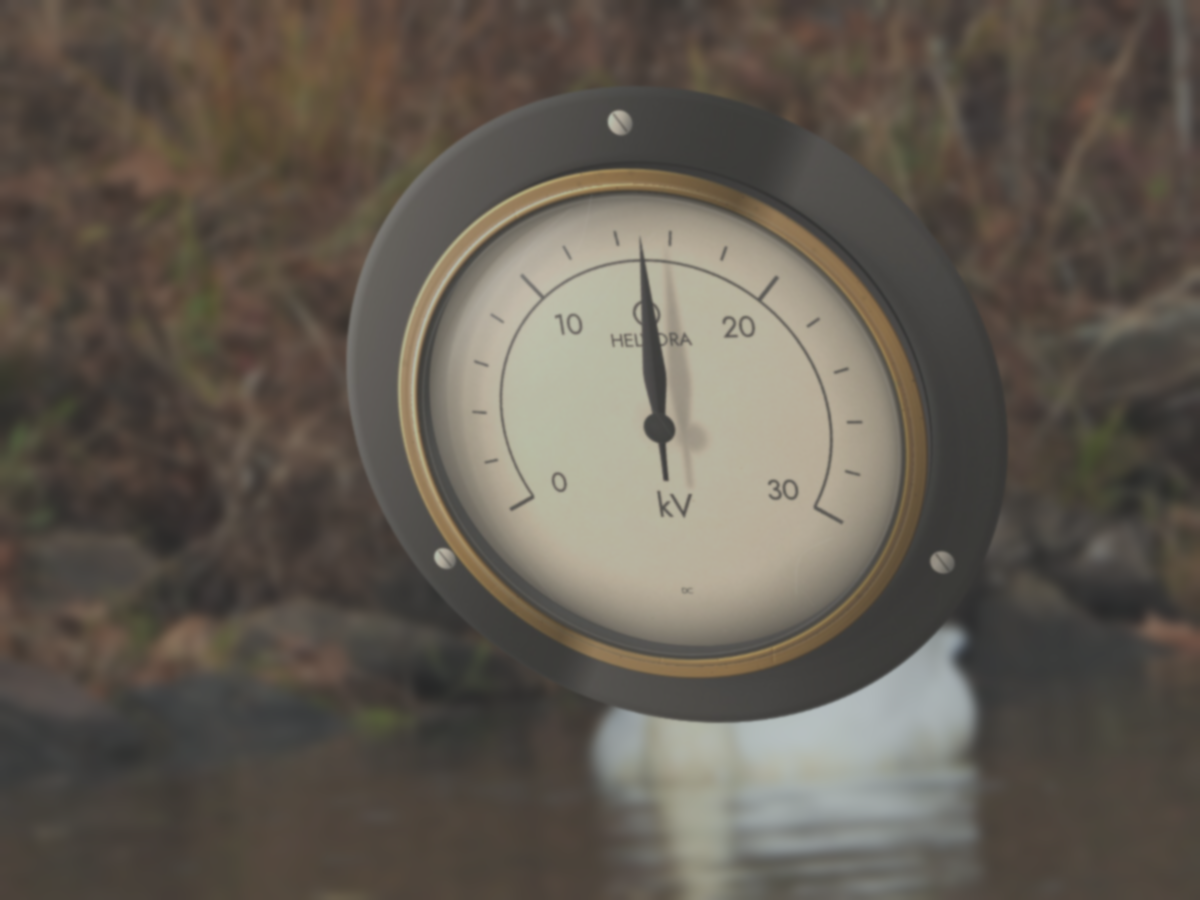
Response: 15kV
